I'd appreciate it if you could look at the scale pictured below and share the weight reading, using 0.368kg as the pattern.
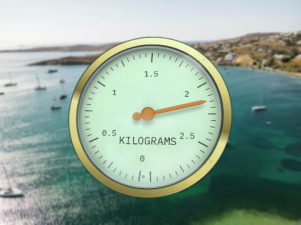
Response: 2.15kg
